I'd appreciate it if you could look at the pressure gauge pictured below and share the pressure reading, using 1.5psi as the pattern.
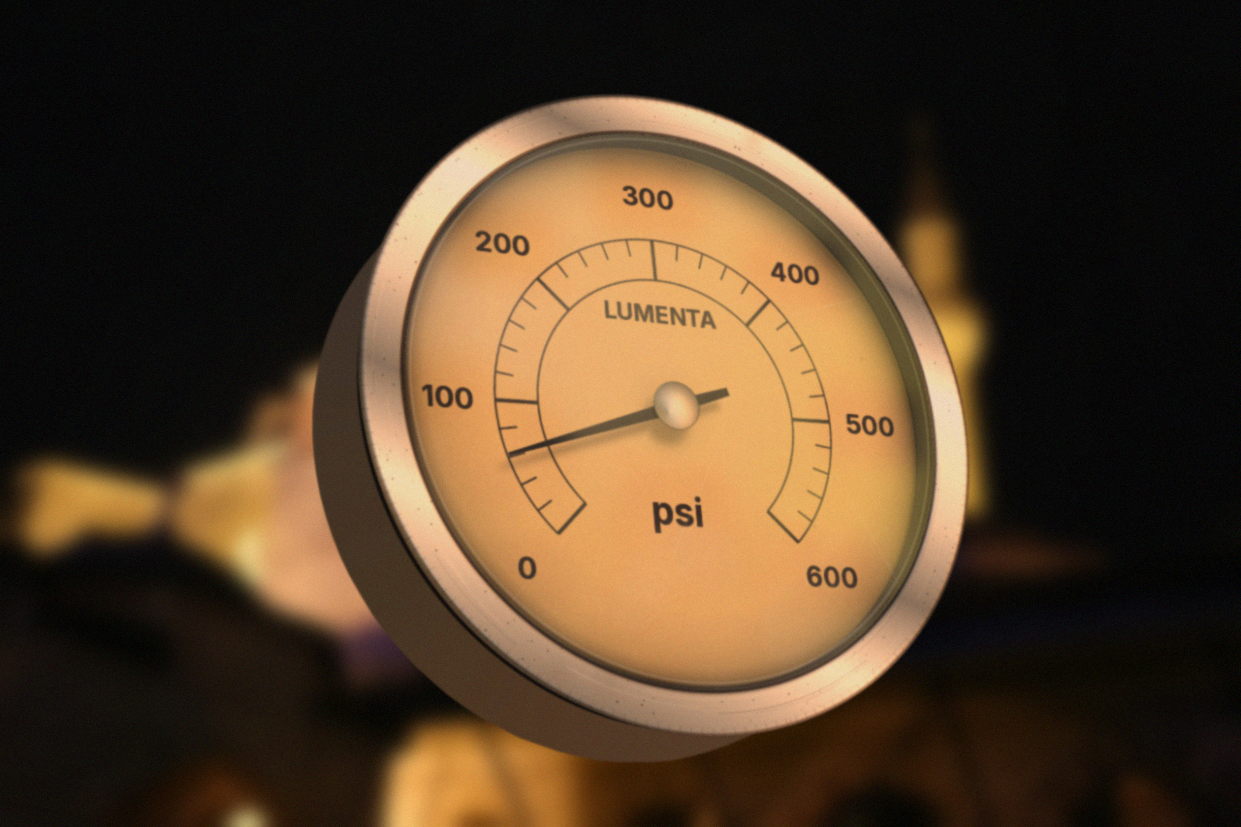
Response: 60psi
